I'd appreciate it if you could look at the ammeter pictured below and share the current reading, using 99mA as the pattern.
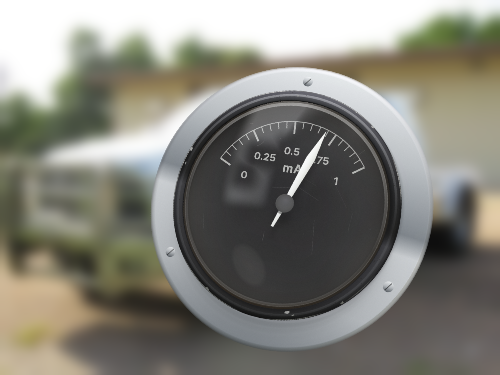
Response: 0.7mA
